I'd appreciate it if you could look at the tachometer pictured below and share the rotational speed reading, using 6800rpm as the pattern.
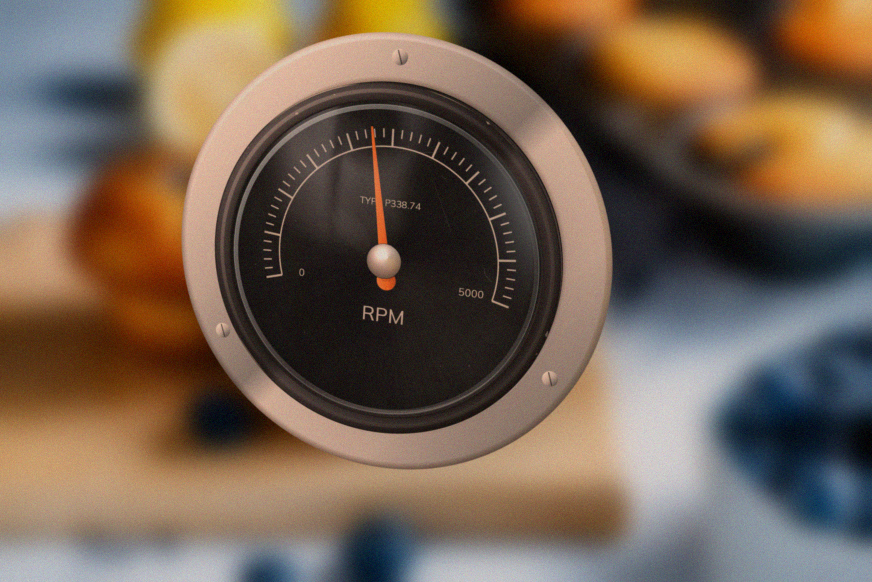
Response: 2300rpm
